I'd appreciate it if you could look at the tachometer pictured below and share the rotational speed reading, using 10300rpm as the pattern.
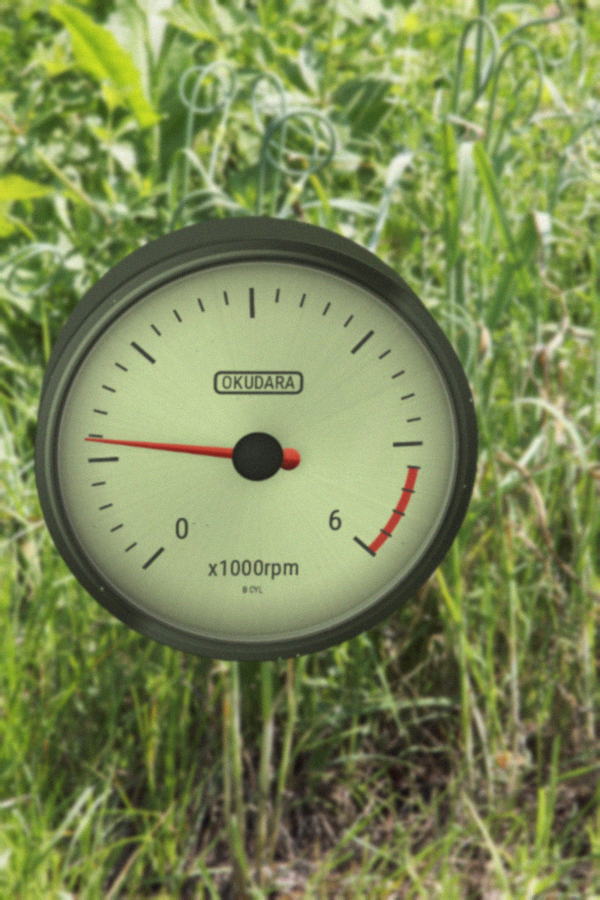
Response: 1200rpm
